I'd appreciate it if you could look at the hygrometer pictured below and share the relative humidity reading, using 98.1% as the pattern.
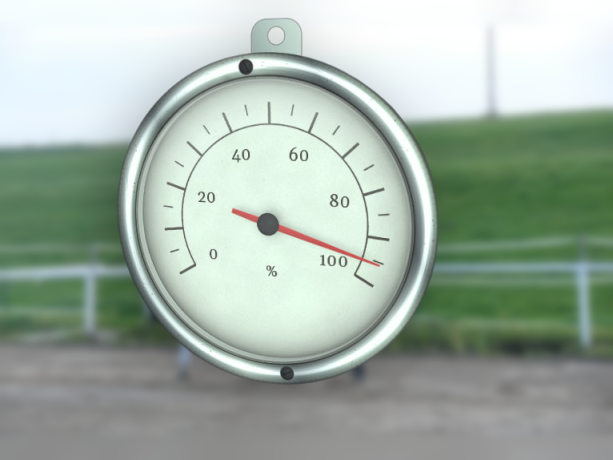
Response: 95%
